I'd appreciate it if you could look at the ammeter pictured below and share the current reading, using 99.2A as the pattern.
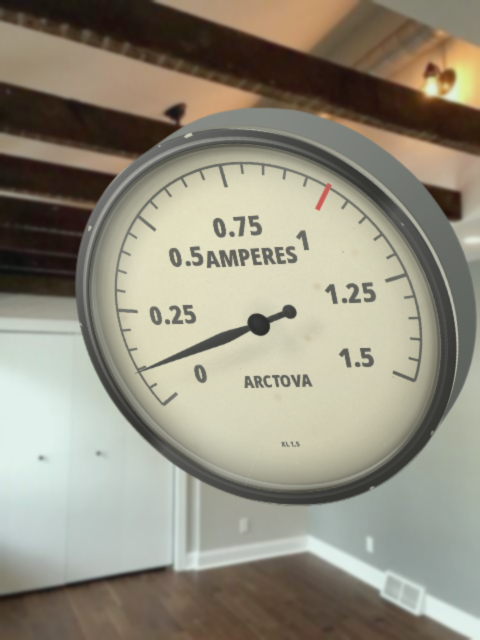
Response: 0.1A
